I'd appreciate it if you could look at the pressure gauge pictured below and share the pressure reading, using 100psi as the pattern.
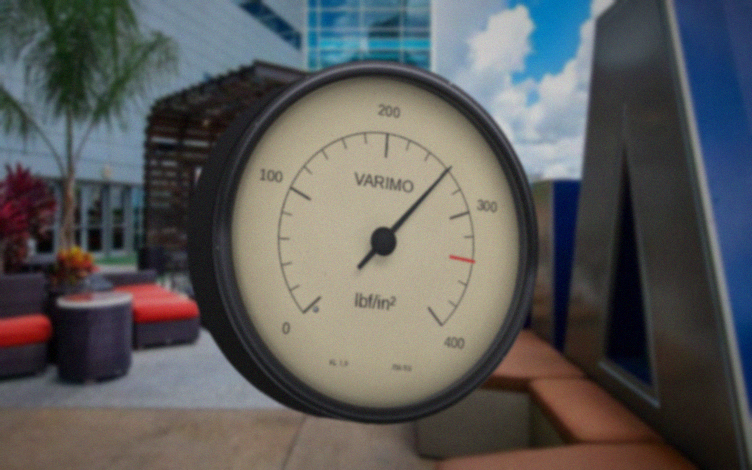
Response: 260psi
